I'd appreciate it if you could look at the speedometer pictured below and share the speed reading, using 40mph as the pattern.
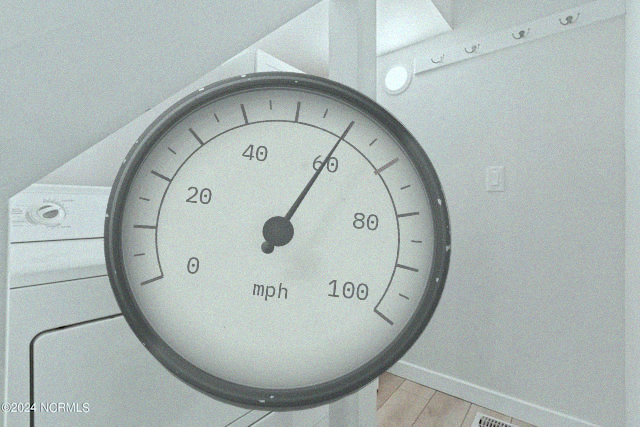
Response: 60mph
